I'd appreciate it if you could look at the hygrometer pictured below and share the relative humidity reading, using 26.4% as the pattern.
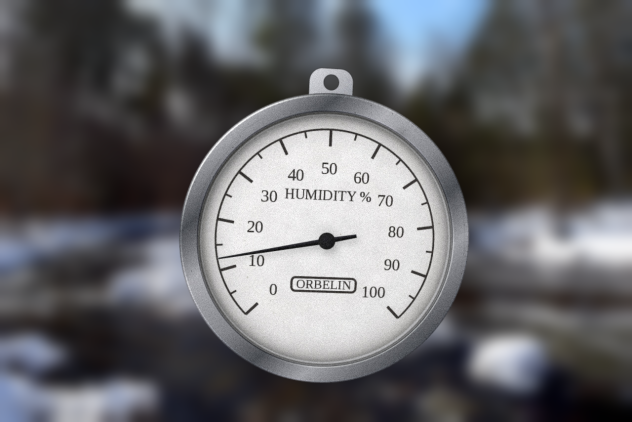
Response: 12.5%
